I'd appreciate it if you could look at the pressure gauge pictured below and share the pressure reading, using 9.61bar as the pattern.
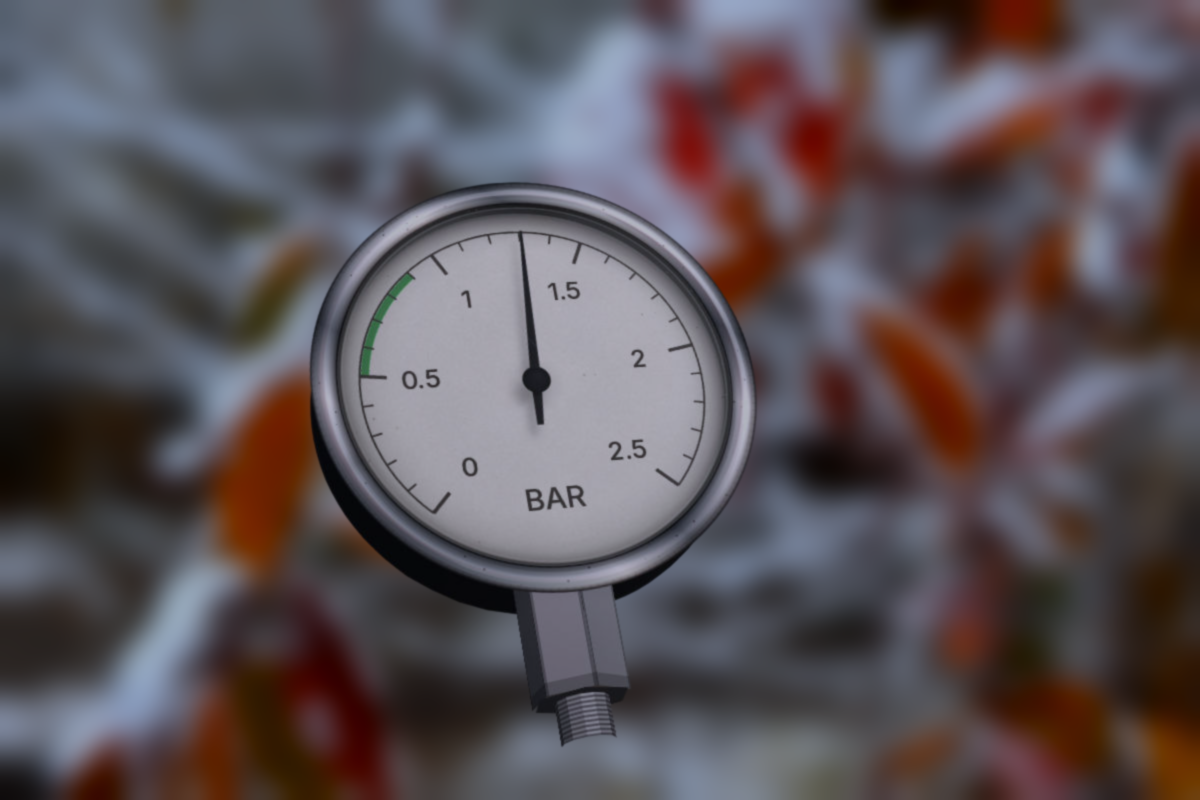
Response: 1.3bar
